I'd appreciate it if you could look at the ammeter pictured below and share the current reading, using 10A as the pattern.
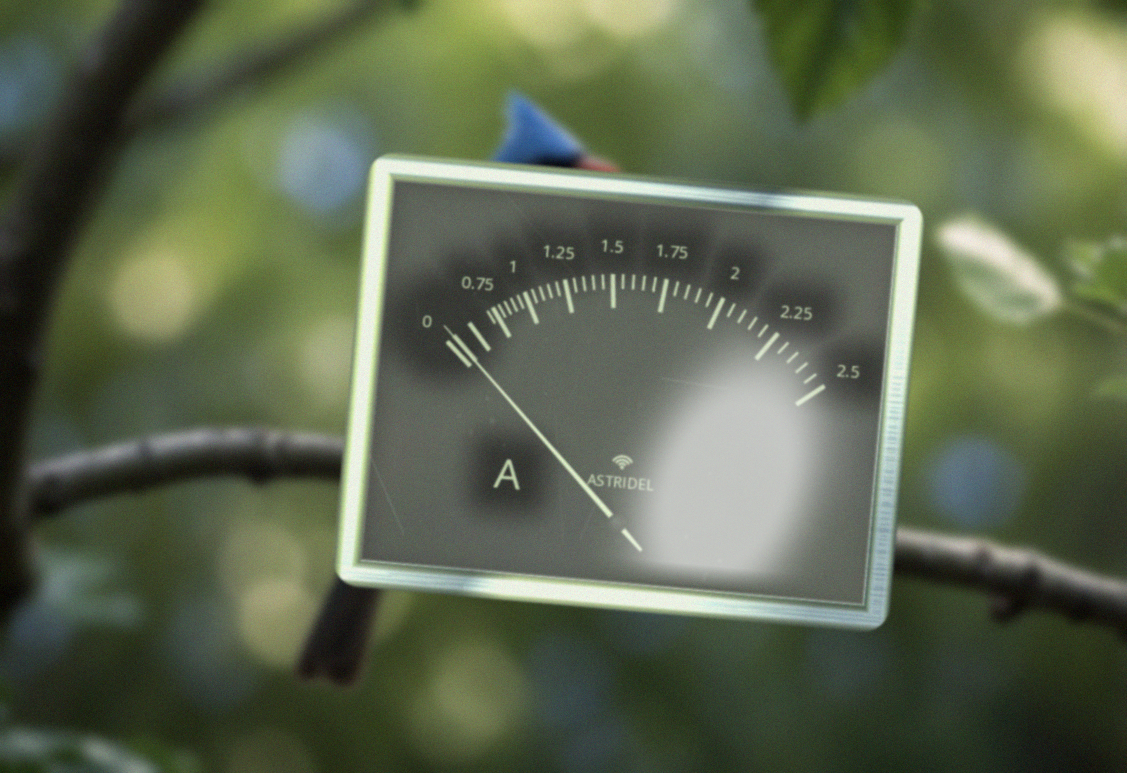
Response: 0.25A
